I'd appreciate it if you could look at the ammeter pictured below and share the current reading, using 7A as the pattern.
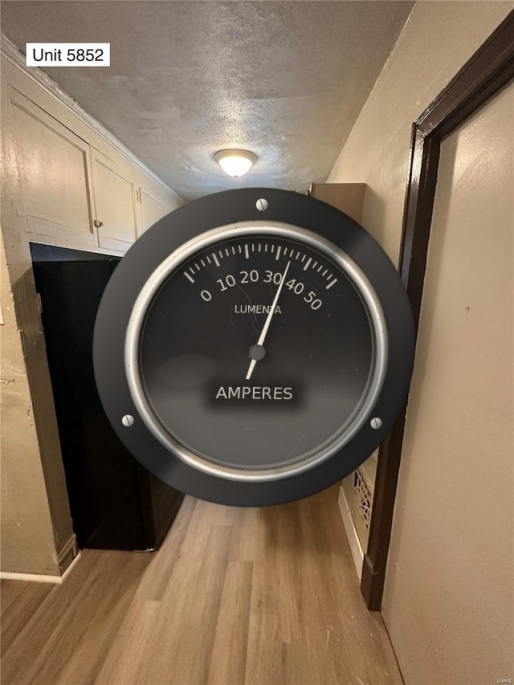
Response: 34A
